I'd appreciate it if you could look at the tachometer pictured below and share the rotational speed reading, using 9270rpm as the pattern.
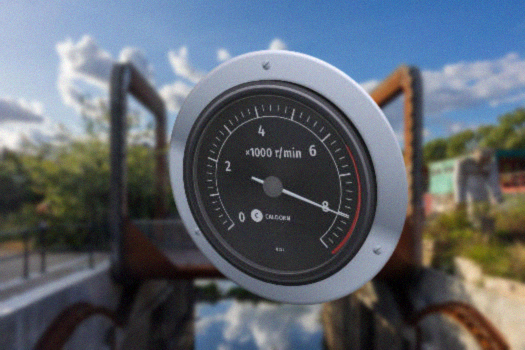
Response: 8000rpm
